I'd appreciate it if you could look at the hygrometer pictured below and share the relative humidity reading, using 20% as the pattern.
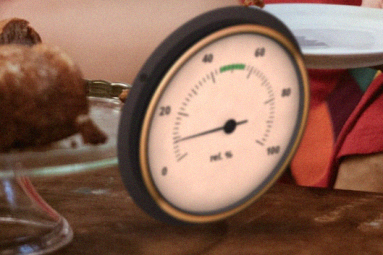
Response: 10%
